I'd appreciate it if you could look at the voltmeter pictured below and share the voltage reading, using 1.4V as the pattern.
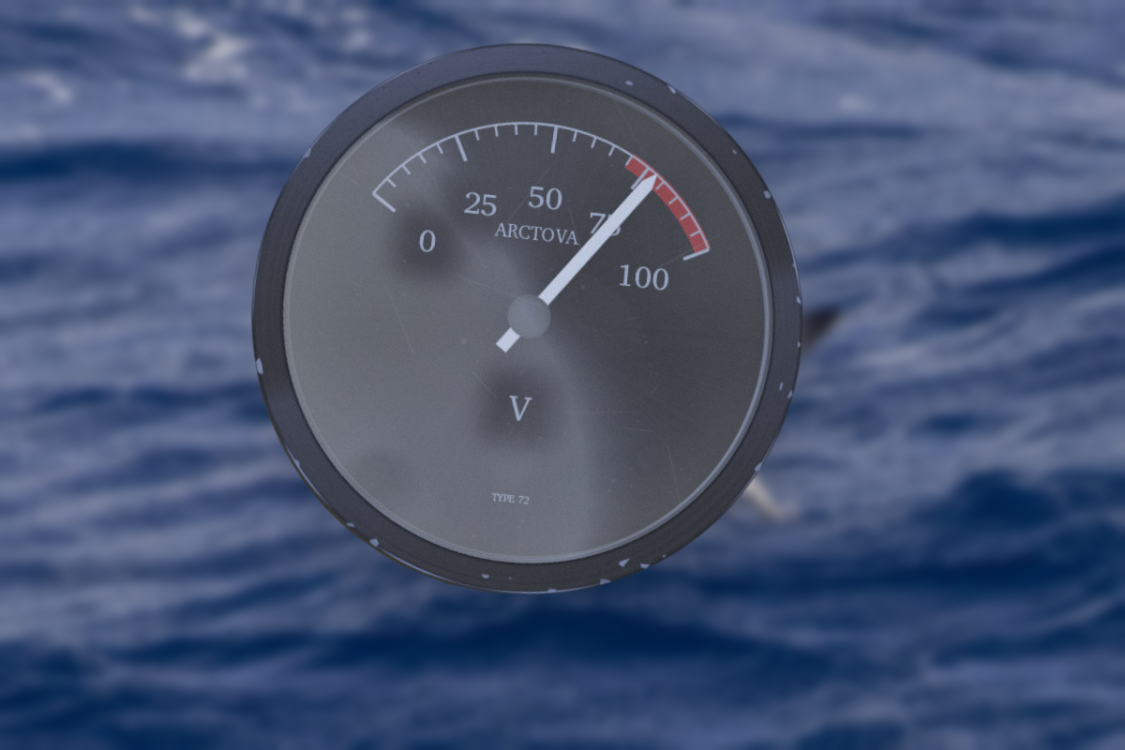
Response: 77.5V
